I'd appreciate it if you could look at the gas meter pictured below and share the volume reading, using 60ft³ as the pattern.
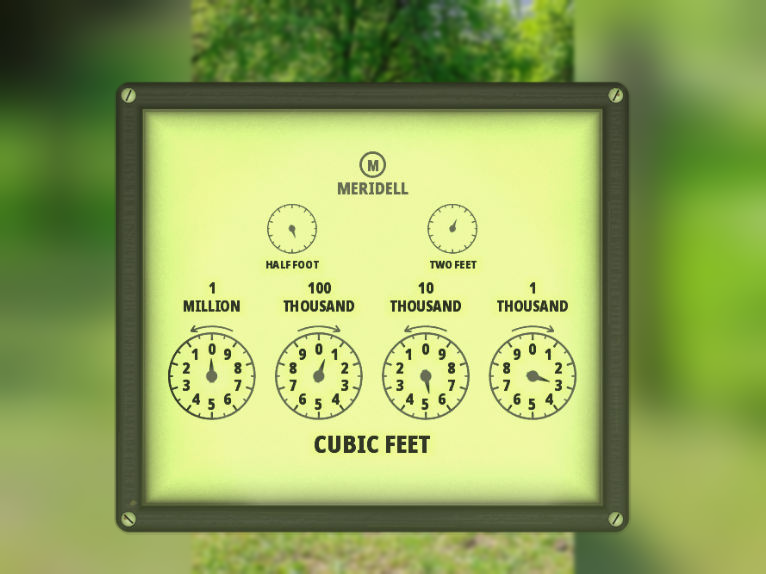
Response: 5300ft³
